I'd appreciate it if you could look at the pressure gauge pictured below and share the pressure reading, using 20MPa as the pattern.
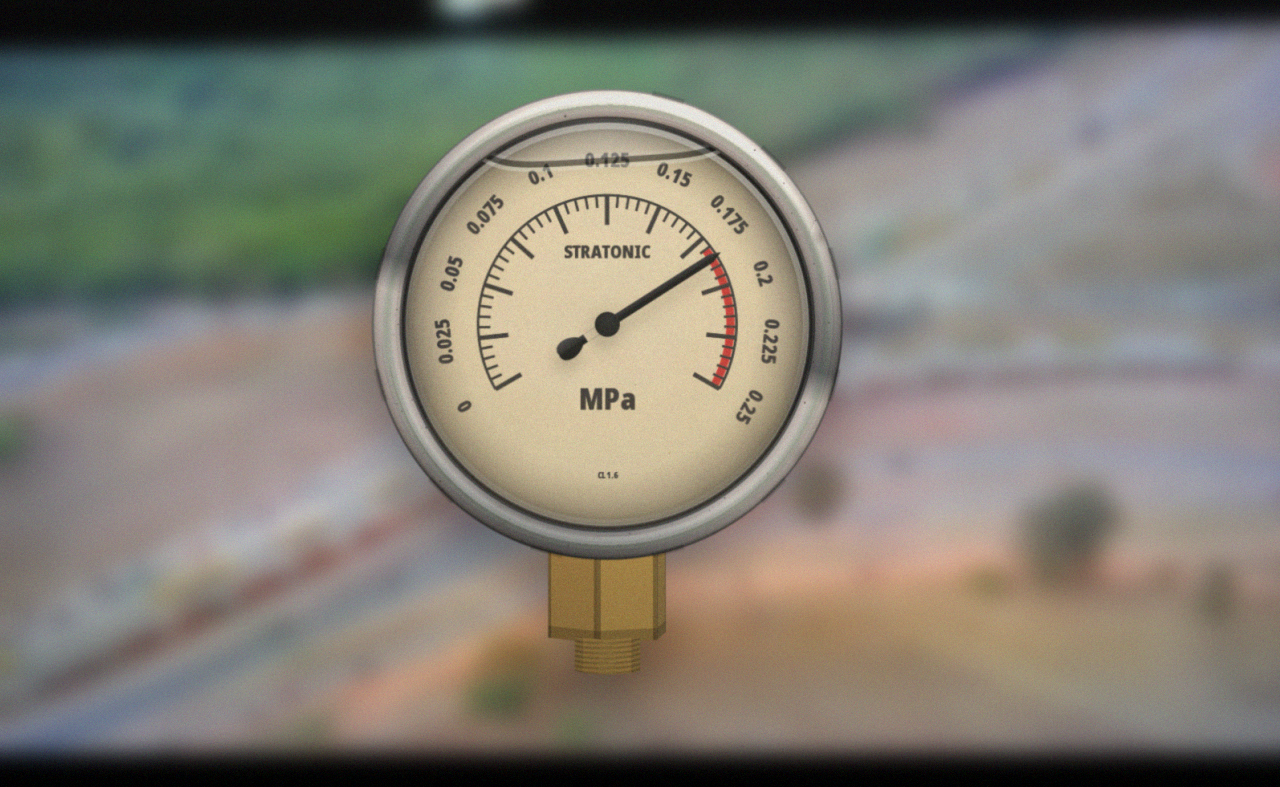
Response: 0.185MPa
